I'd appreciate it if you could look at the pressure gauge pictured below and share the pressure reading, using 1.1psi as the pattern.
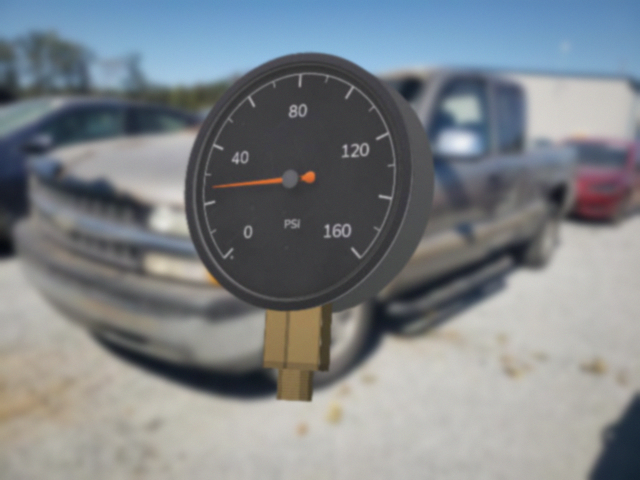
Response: 25psi
